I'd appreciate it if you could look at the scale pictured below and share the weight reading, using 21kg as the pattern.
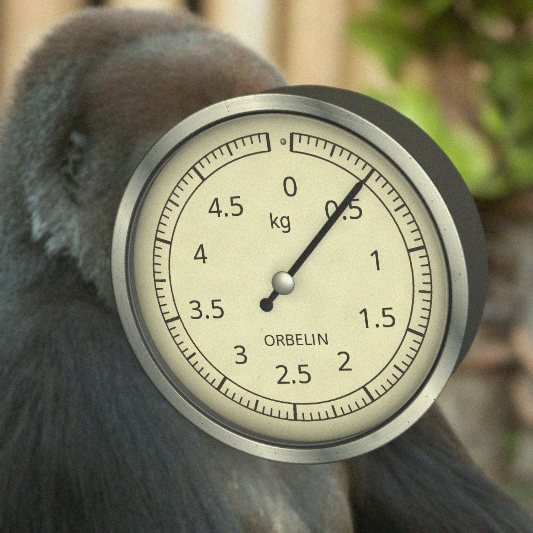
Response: 0.5kg
